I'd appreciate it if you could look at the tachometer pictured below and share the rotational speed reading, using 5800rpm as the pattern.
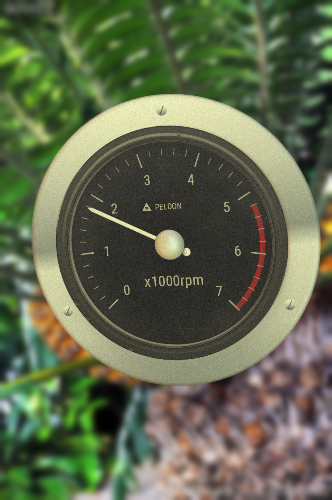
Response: 1800rpm
